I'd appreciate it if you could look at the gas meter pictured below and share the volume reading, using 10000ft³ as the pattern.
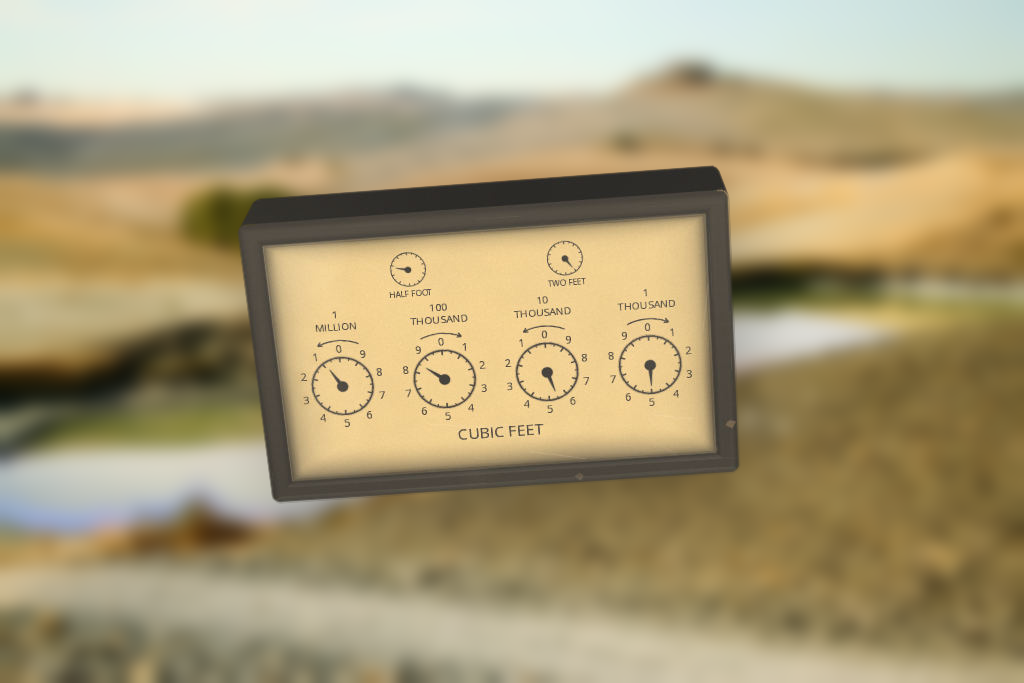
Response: 85500ft³
